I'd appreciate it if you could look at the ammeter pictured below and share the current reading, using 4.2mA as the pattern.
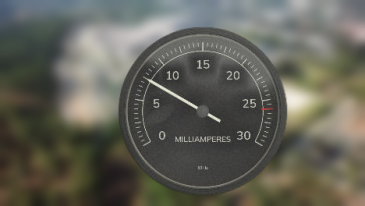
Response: 7.5mA
